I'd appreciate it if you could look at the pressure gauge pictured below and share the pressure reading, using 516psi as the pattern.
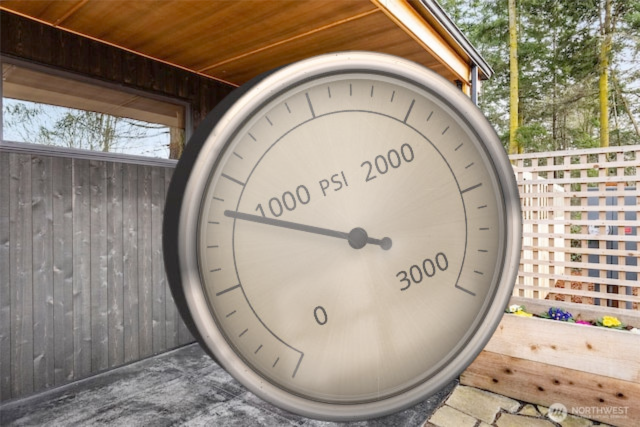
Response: 850psi
